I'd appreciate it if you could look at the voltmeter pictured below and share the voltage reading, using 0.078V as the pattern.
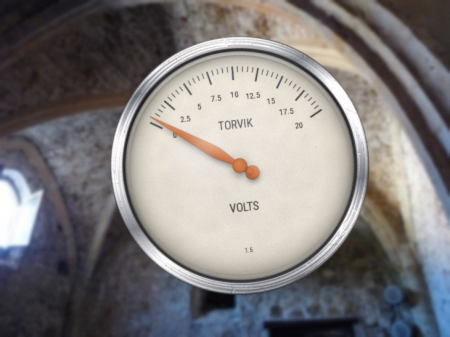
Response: 0.5V
